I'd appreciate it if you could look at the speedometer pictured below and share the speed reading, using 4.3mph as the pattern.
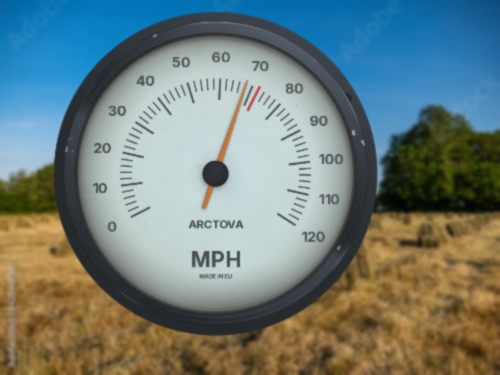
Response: 68mph
